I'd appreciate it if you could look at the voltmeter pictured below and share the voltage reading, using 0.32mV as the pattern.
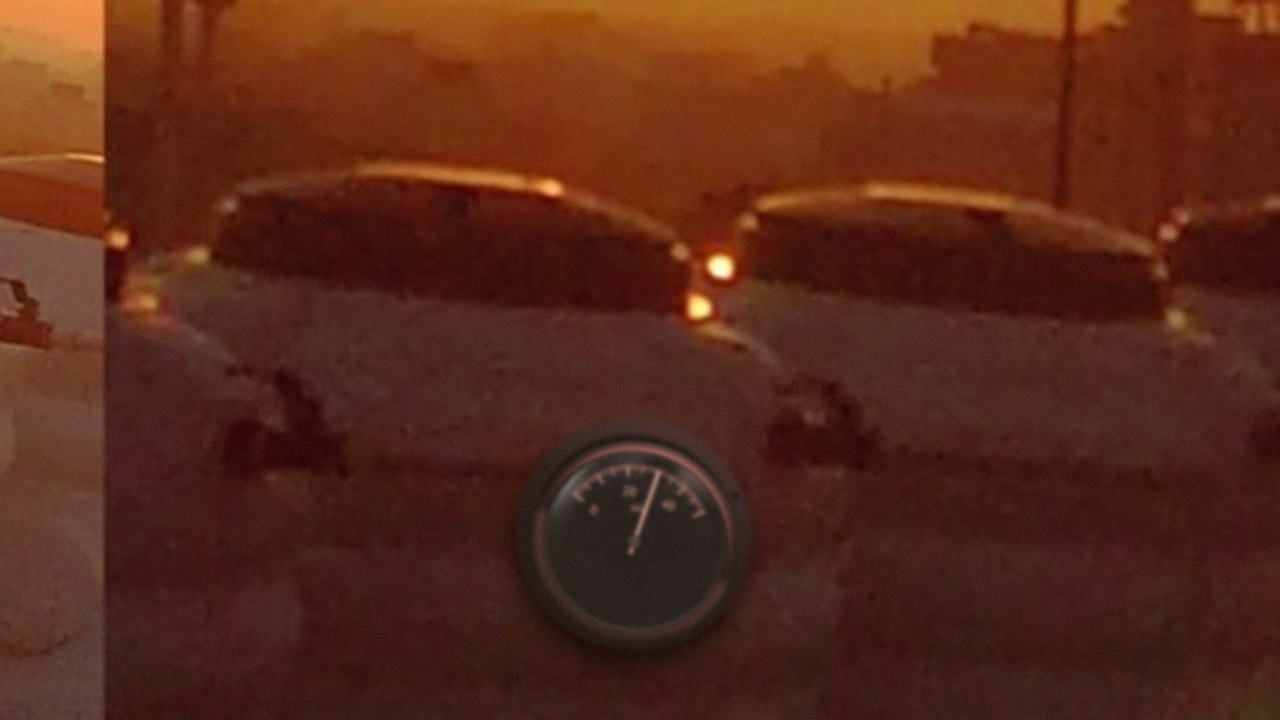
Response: 30mV
